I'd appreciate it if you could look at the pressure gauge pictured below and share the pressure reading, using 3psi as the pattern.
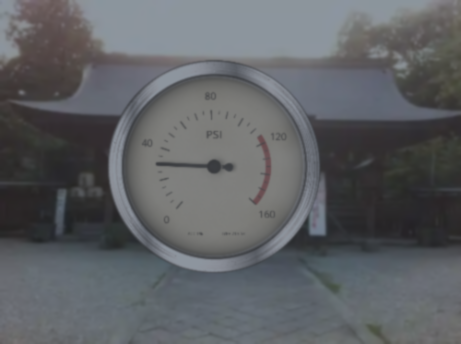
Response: 30psi
